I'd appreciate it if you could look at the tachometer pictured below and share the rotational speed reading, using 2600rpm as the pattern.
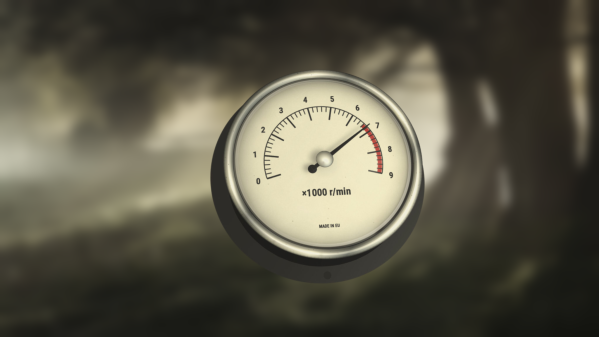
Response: 6800rpm
